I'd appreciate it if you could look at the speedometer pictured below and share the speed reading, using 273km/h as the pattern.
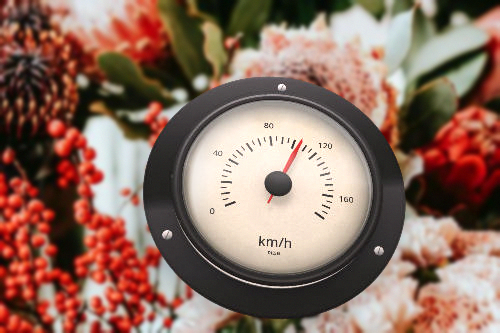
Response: 105km/h
